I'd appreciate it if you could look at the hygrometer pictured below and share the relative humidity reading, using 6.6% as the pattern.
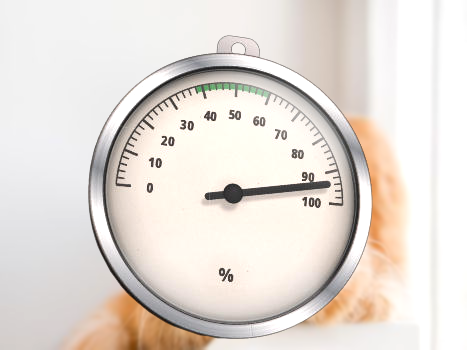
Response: 94%
